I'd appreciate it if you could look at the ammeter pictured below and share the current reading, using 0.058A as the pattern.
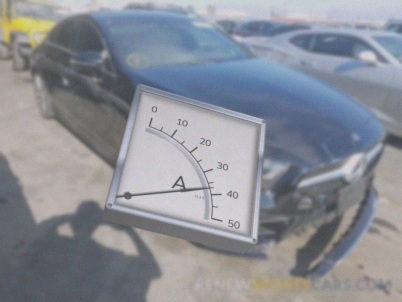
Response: 37.5A
